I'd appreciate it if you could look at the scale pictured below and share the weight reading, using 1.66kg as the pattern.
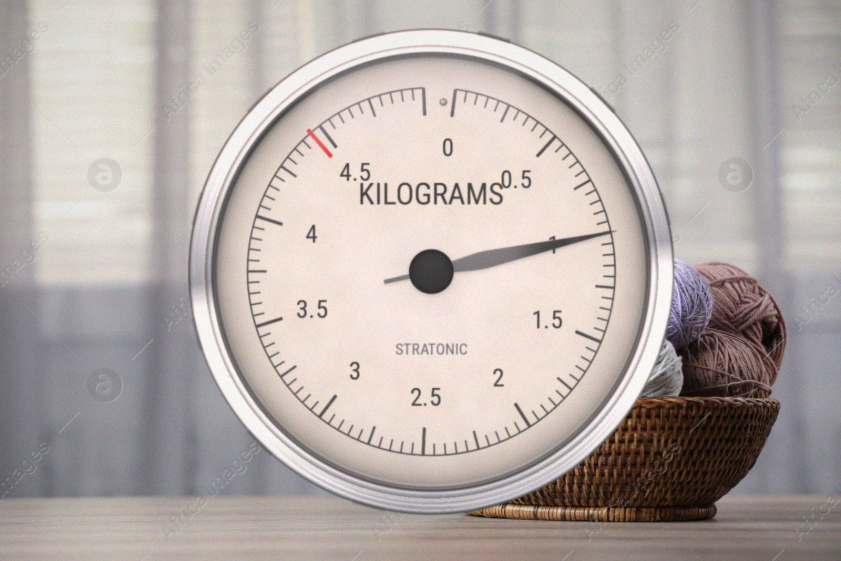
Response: 1kg
